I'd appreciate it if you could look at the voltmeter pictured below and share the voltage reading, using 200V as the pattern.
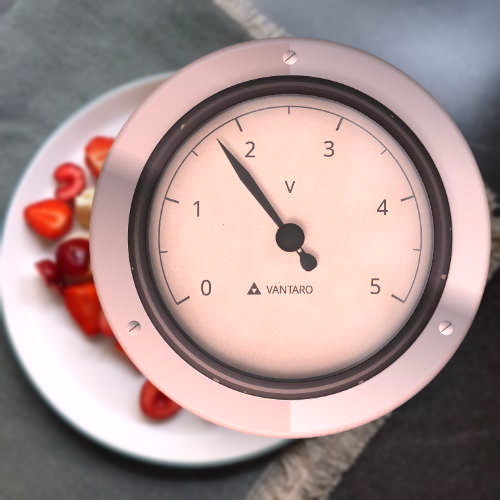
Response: 1.75V
